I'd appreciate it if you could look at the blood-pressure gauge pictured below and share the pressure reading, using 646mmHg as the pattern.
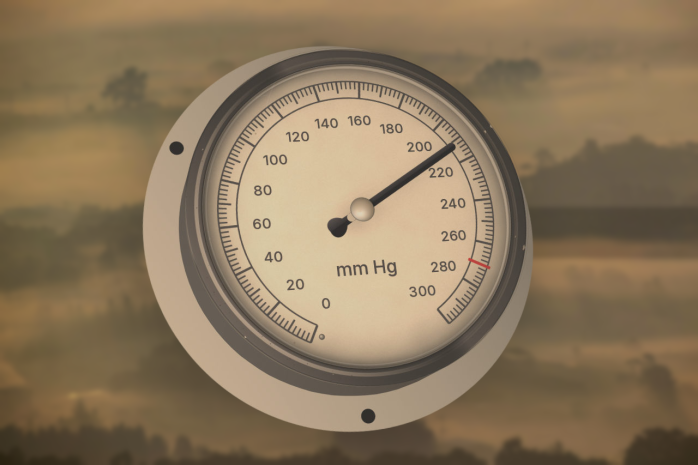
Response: 212mmHg
